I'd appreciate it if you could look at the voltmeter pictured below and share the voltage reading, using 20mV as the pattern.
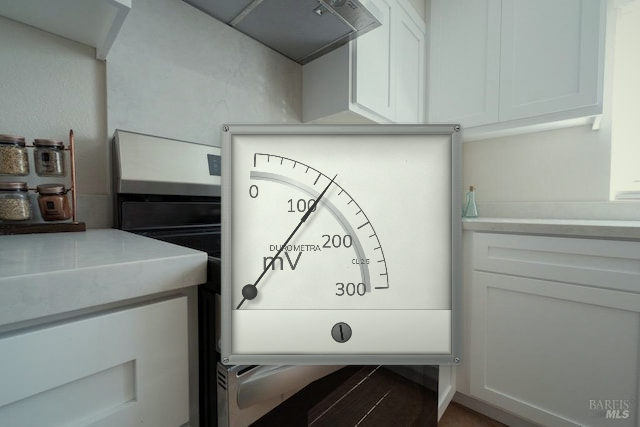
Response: 120mV
